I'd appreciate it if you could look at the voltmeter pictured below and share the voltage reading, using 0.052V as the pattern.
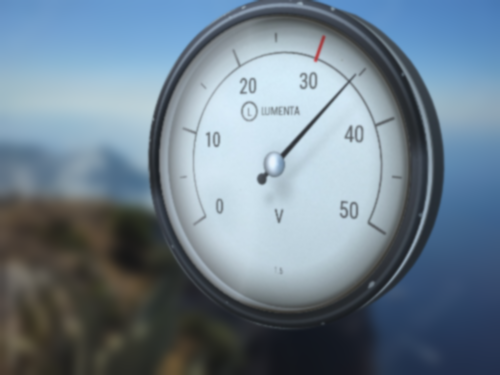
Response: 35V
